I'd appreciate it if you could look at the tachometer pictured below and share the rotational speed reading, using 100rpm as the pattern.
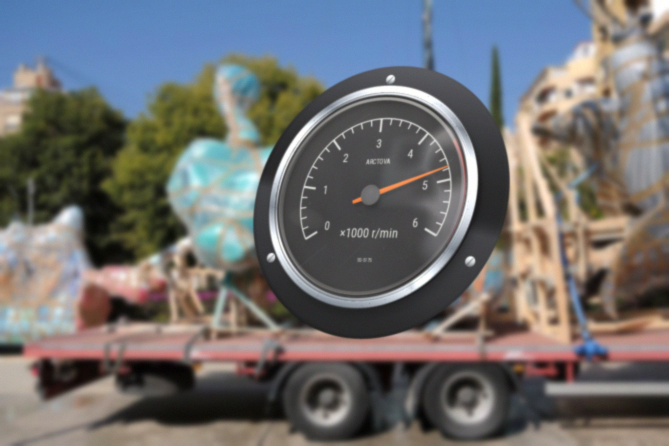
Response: 4800rpm
